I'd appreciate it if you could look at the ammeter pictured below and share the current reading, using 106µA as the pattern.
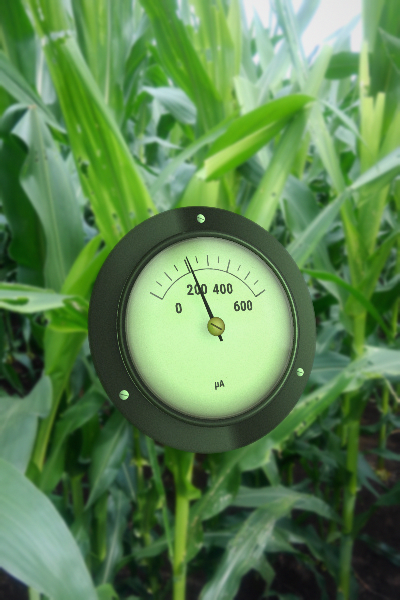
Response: 200µA
